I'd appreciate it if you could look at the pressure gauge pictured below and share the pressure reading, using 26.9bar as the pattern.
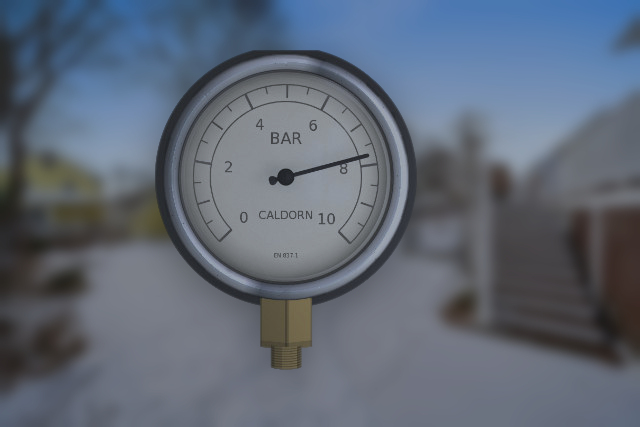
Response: 7.75bar
